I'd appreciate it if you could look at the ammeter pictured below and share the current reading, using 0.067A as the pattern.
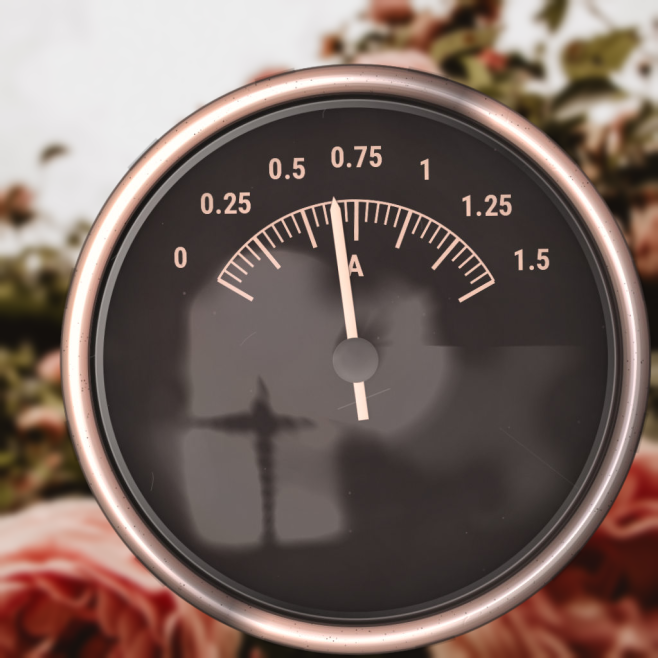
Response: 0.65A
